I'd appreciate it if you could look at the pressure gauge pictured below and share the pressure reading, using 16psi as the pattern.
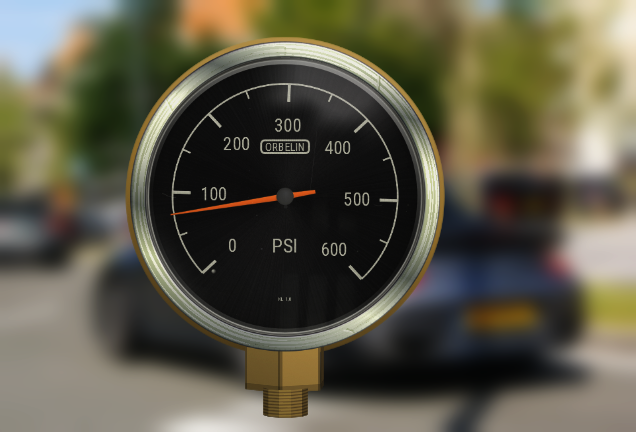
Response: 75psi
